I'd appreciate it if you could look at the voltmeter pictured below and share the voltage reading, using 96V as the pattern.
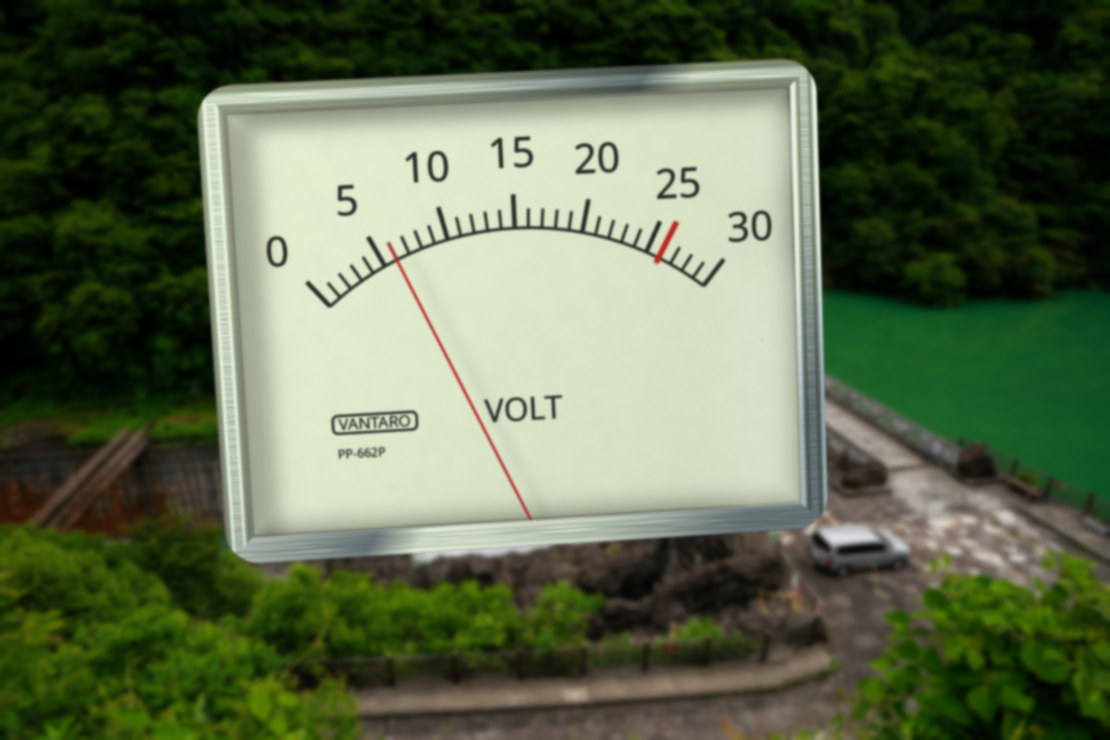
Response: 6V
